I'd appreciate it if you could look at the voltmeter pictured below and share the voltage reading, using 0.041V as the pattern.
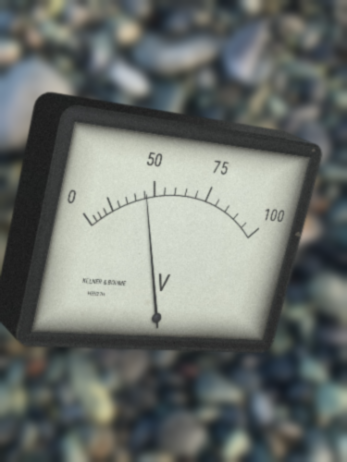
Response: 45V
